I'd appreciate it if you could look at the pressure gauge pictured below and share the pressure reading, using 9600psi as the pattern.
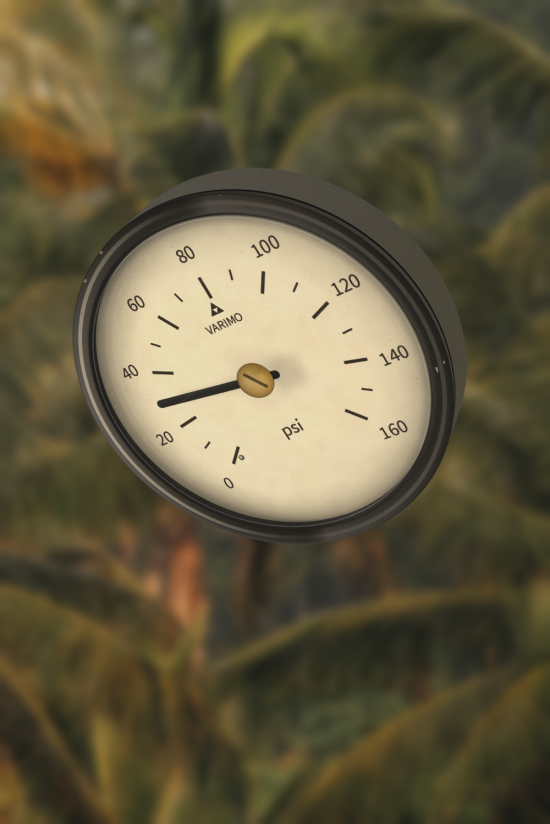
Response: 30psi
